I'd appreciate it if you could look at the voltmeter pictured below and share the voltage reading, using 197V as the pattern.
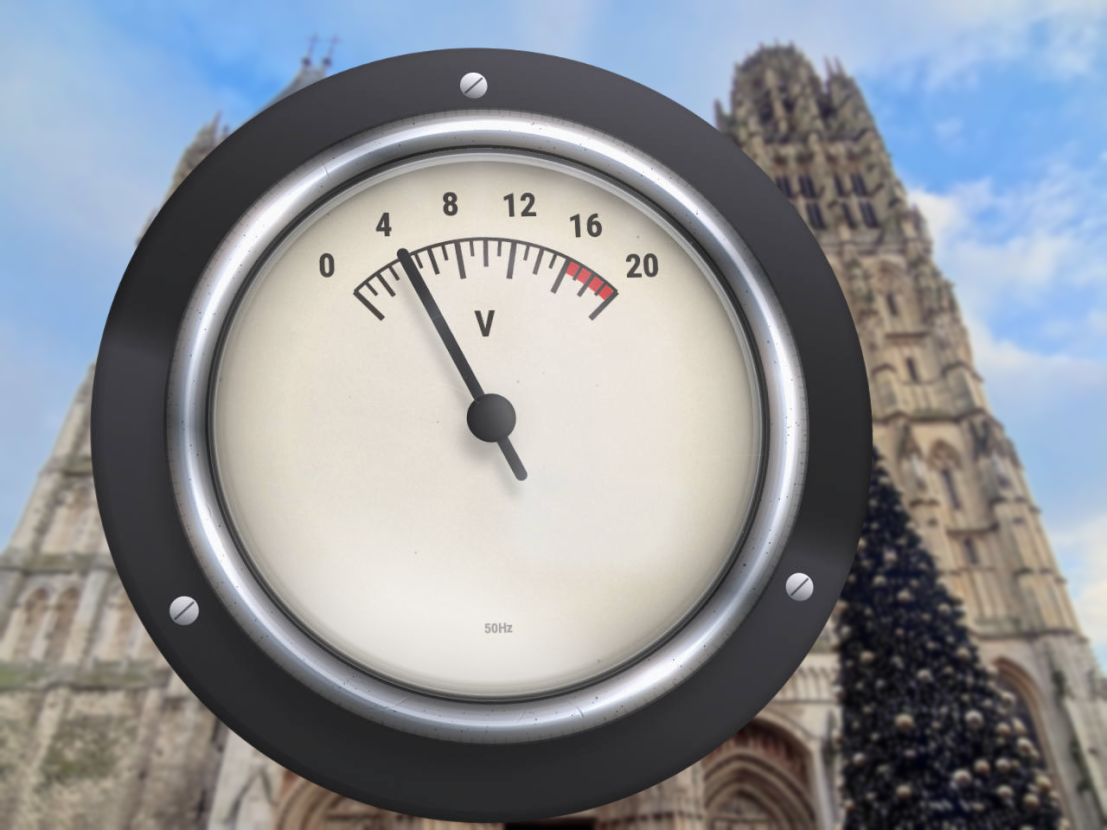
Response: 4V
